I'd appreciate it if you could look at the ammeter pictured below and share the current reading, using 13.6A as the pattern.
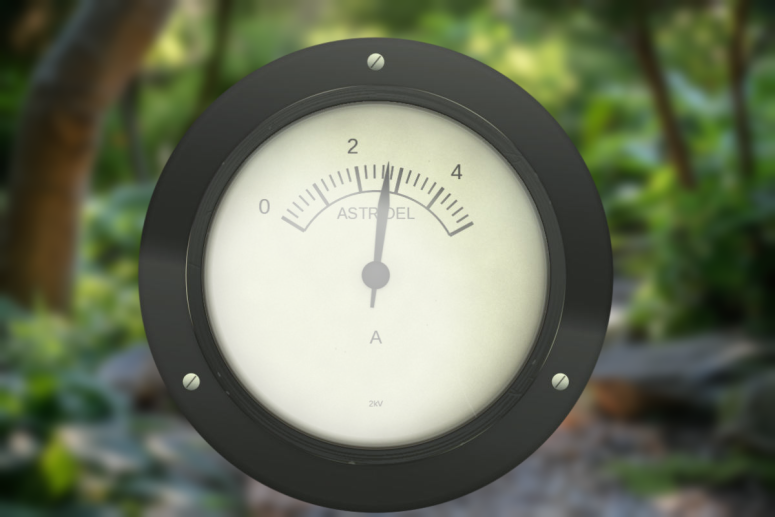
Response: 2.7A
